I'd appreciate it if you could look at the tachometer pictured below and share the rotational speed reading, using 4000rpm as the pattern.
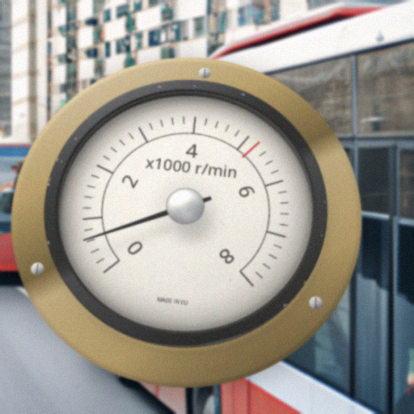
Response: 600rpm
